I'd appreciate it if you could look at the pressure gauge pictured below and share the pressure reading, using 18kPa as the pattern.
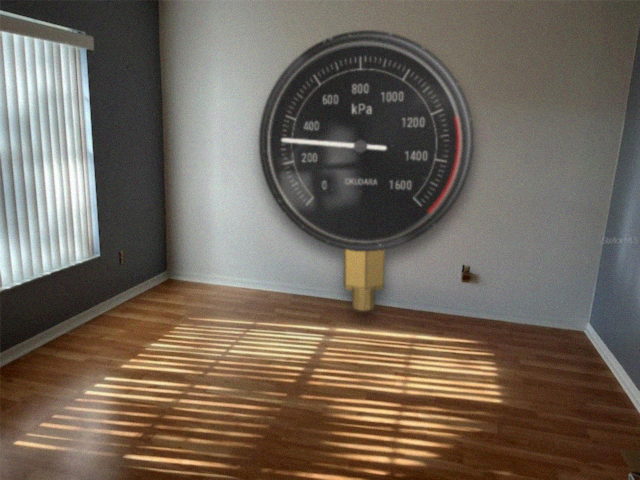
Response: 300kPa
